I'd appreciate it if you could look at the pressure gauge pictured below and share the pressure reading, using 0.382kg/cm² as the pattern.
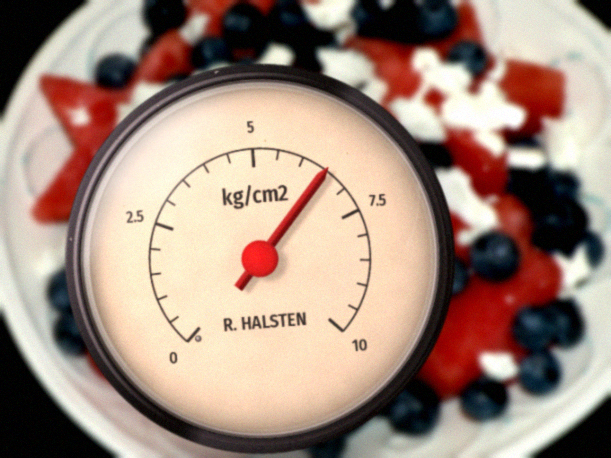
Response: 6.5kg/cm²
